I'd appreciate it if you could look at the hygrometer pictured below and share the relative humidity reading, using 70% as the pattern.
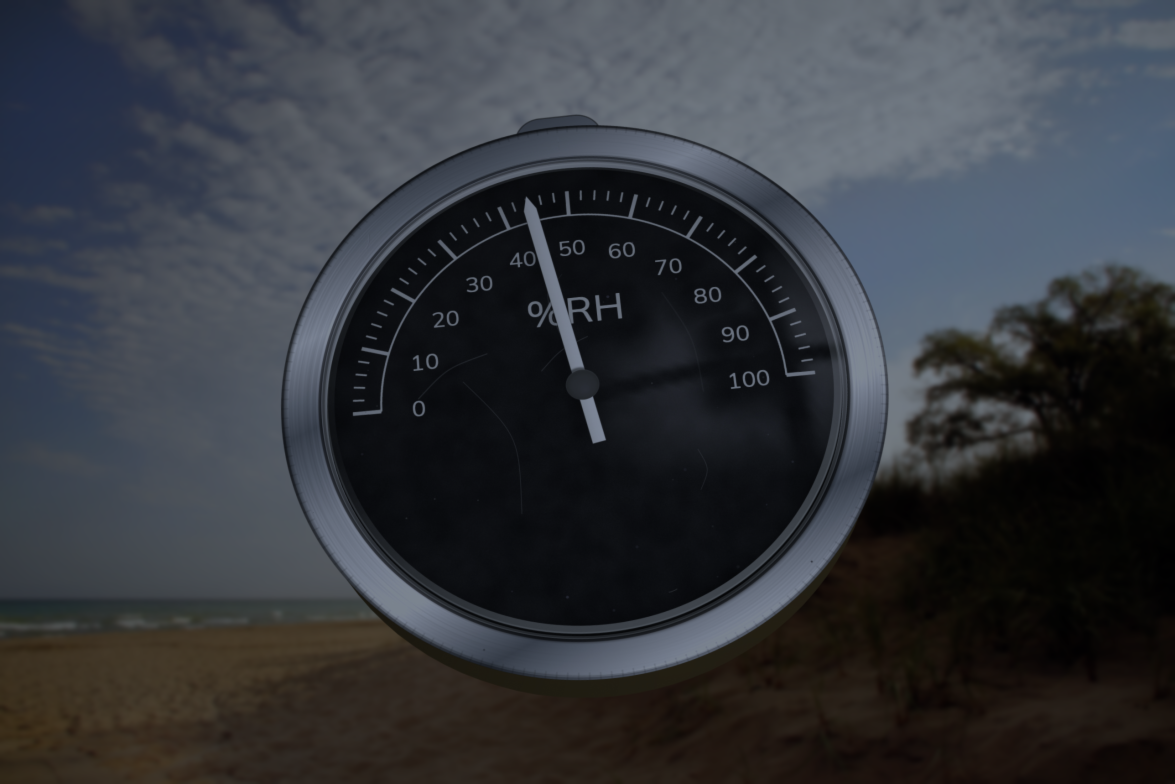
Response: 44%
